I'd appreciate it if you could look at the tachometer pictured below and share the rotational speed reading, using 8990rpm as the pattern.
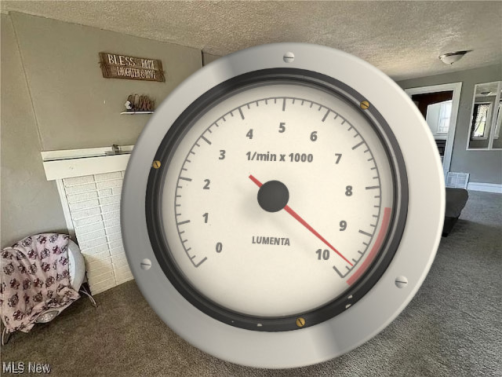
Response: 9700rpm
